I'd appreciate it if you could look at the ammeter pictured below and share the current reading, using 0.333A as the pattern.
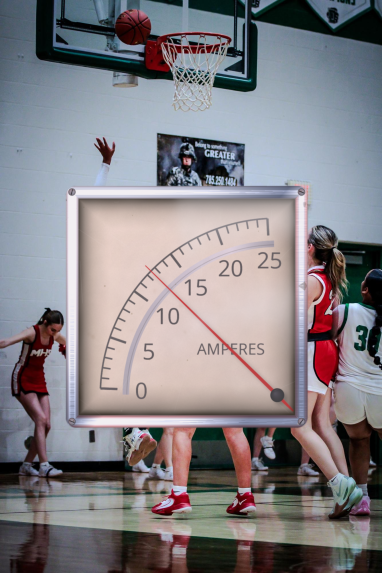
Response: 12.5A
